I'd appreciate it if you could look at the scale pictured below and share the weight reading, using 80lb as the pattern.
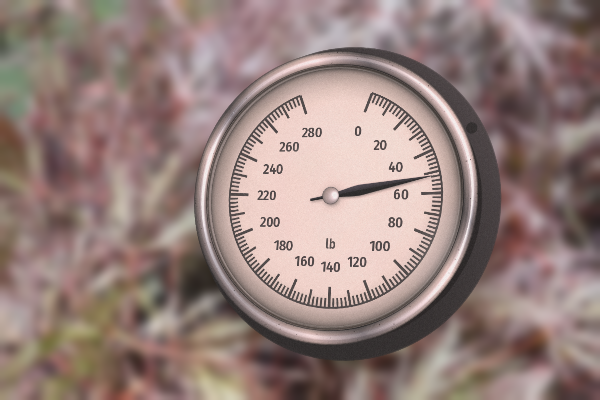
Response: 52lb
